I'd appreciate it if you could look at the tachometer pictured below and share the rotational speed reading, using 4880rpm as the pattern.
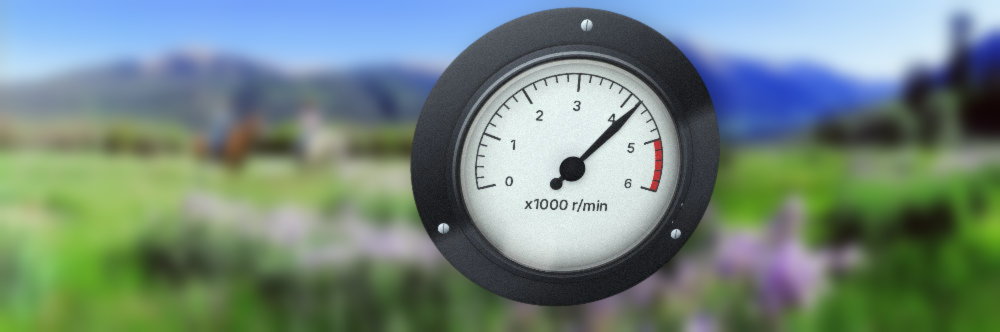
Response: 4200rpm
